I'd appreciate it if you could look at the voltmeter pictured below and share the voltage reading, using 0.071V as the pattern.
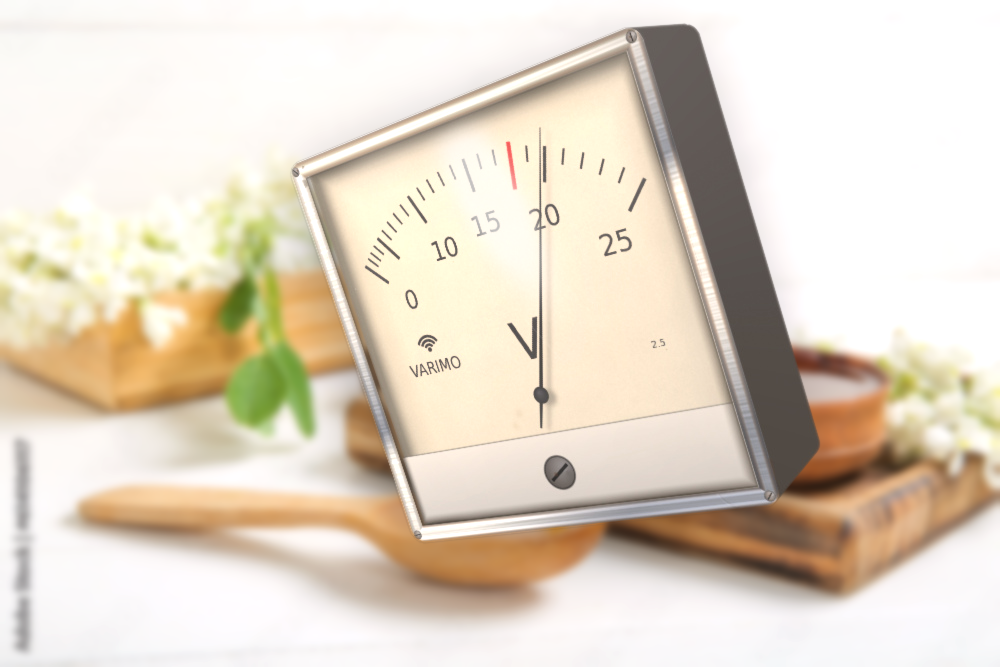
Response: 20V
